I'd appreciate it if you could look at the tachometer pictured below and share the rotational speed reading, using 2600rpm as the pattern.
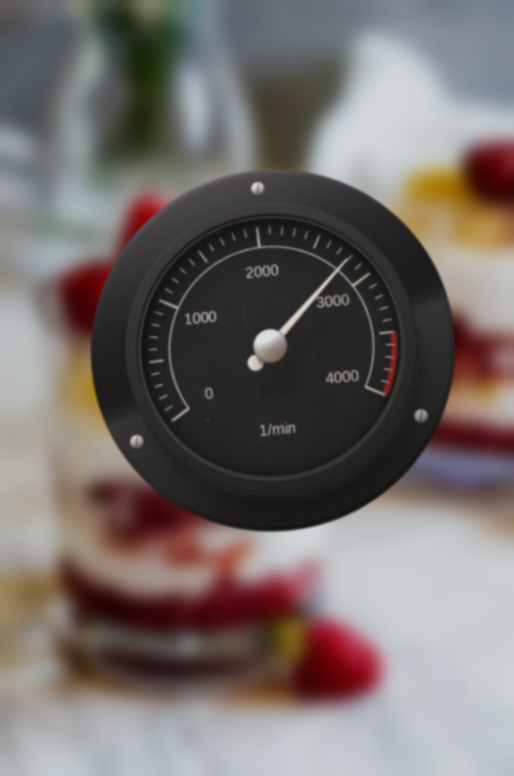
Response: 2800rpm
